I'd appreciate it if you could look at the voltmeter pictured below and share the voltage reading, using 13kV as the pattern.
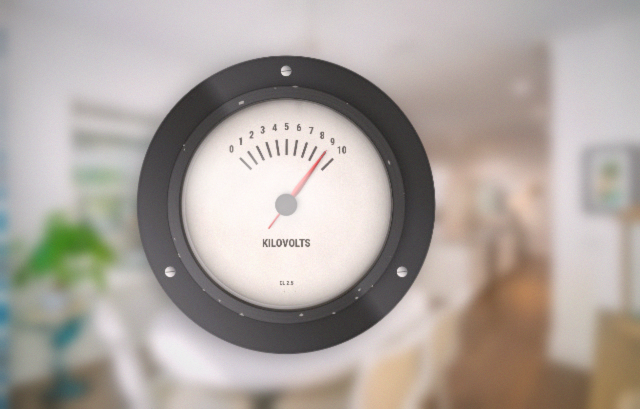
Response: 9kV
